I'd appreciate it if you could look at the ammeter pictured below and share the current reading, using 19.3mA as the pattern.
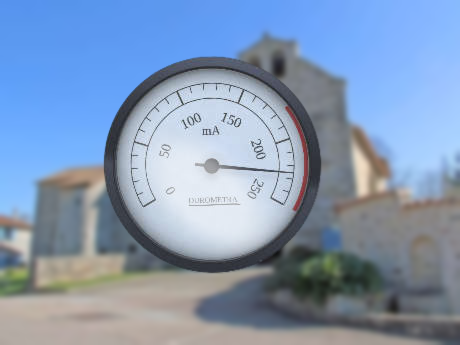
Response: 225mA
